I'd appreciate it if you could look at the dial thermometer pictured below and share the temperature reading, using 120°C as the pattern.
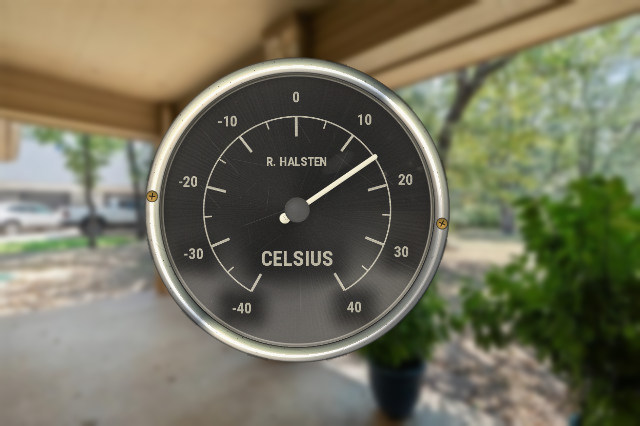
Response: 15°C
